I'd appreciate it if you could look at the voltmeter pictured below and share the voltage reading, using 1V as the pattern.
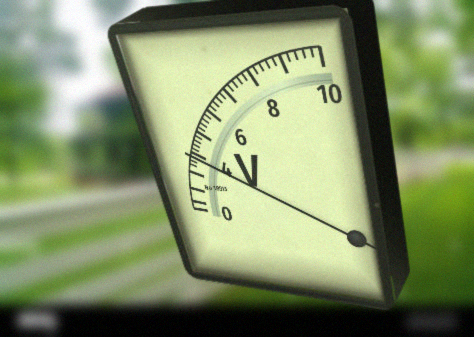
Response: 4V
